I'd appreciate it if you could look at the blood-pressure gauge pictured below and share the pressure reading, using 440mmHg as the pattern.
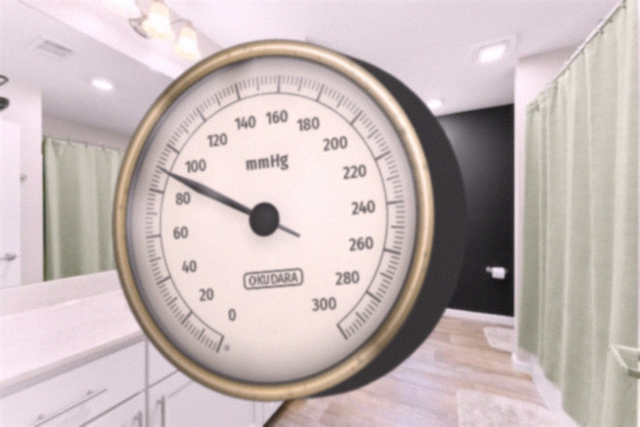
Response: 90mmHg
